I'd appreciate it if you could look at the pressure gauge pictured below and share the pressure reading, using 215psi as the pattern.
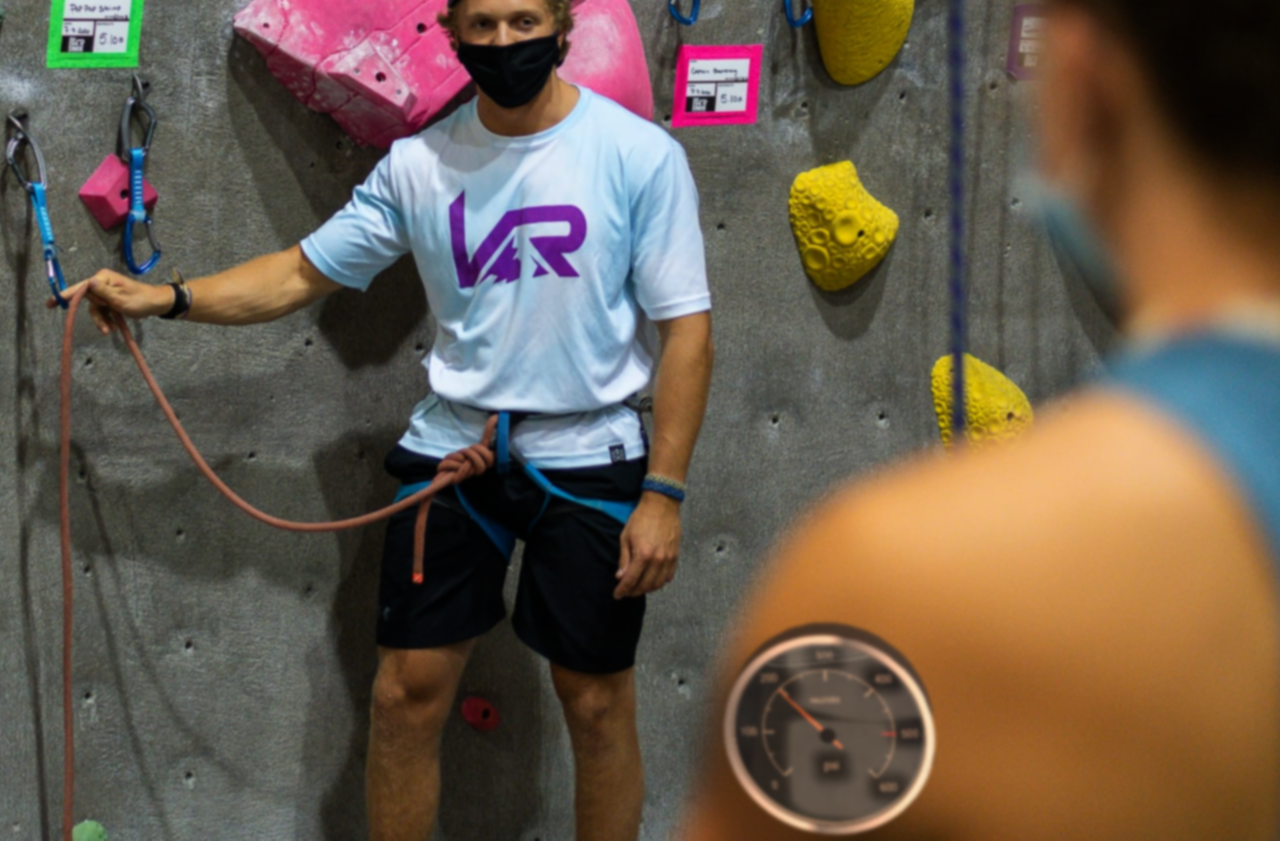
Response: 200psi
